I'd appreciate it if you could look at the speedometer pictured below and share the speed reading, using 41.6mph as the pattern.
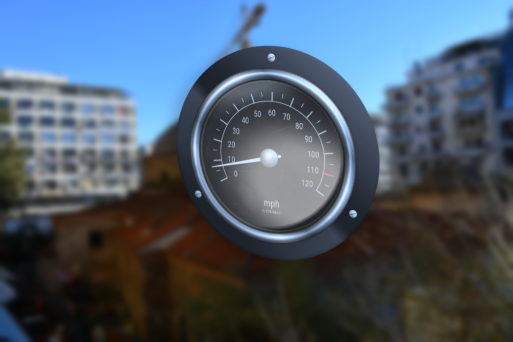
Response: 7.5mph
